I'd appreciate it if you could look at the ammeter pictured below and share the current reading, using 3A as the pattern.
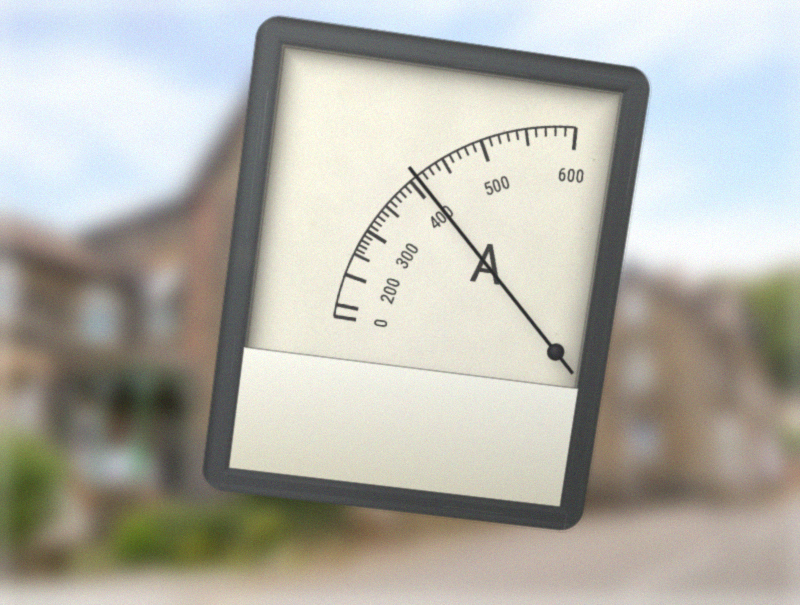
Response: 410A
